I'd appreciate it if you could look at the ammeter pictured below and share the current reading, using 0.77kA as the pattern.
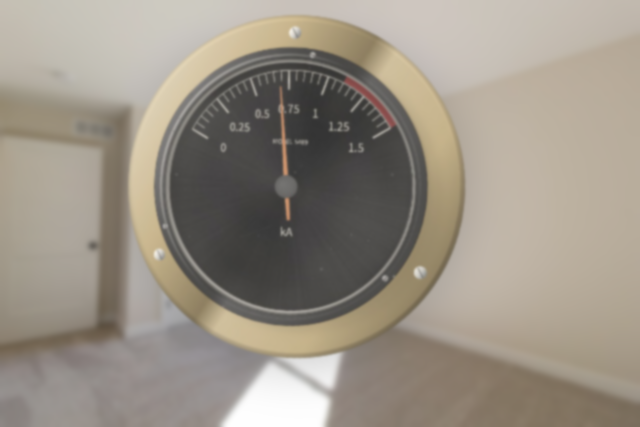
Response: 0.7kA
